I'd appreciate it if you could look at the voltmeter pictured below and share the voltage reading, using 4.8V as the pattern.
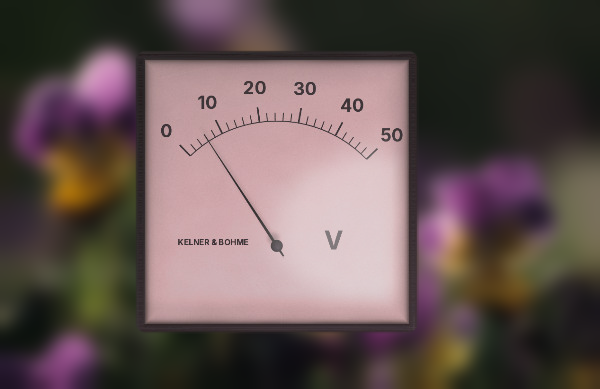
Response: 6V
